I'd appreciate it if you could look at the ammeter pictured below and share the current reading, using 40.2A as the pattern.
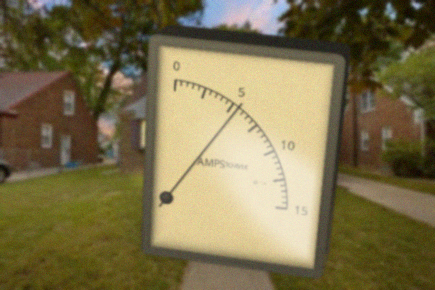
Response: 5.5A
